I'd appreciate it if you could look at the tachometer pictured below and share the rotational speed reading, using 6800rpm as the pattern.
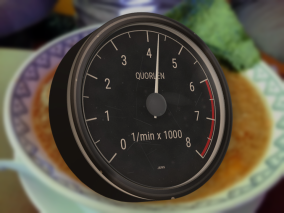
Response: 4250rpm
